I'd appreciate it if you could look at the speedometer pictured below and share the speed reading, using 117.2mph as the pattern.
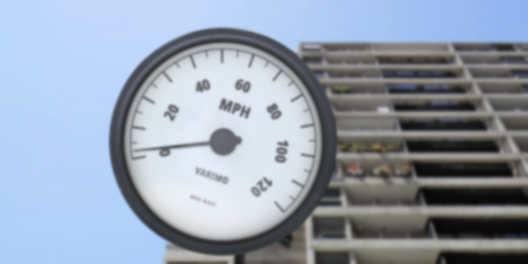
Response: 2.5mph
